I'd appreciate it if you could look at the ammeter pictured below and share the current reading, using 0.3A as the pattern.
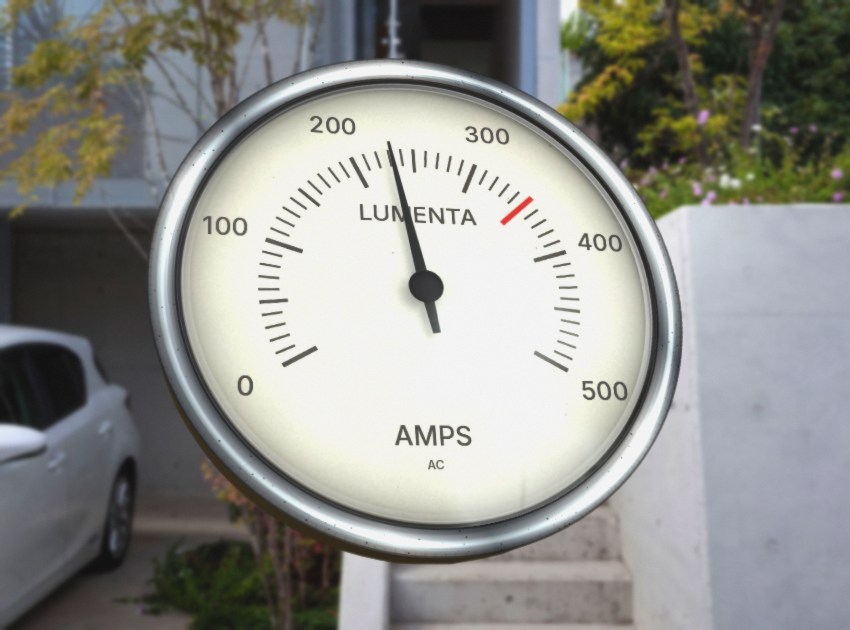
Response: 230A
